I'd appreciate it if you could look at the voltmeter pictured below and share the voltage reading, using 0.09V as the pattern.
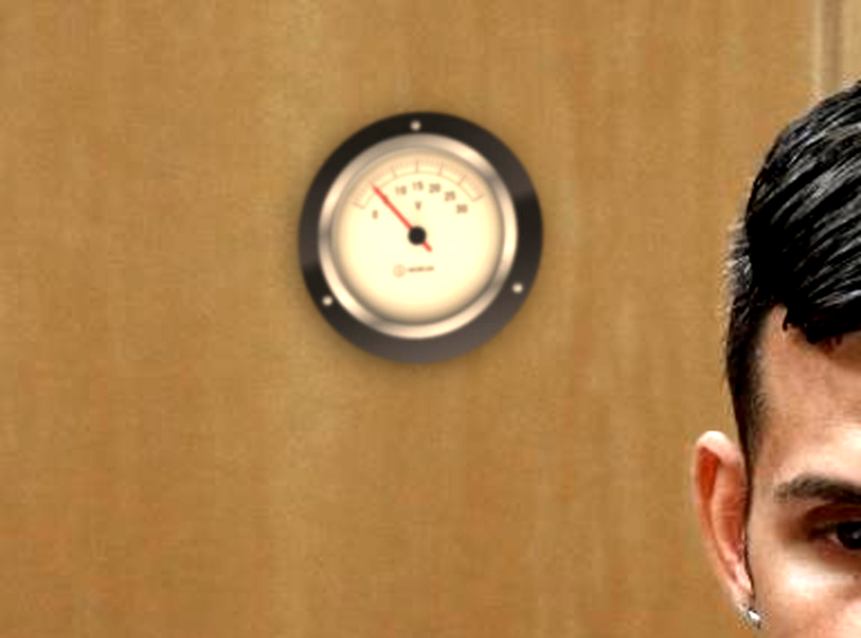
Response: 5V
